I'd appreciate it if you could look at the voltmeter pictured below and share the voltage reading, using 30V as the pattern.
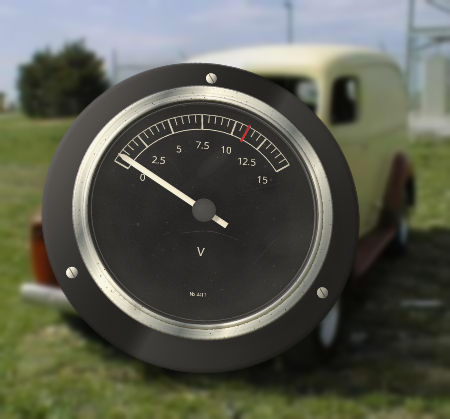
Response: 0.5V
